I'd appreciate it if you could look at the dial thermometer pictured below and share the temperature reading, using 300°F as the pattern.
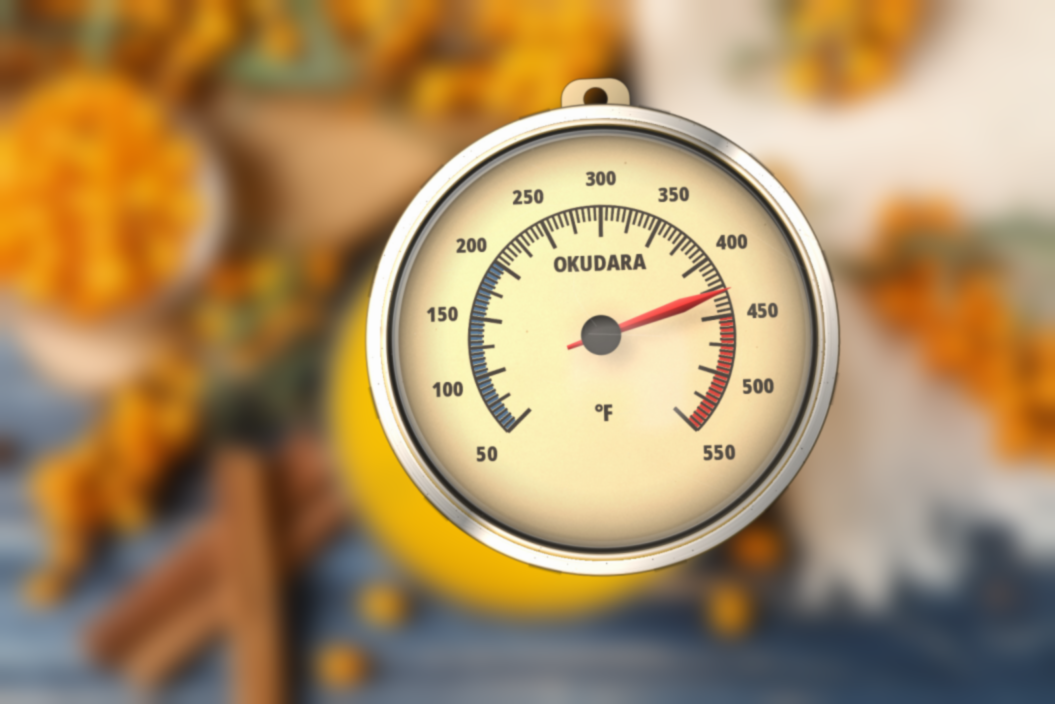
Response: 430°F
